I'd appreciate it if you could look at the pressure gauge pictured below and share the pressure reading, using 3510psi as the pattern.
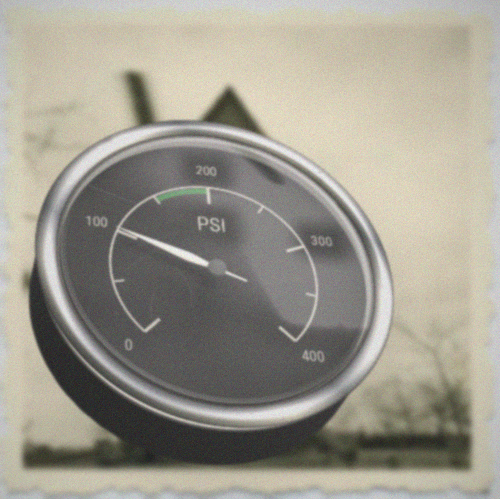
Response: 100psi
